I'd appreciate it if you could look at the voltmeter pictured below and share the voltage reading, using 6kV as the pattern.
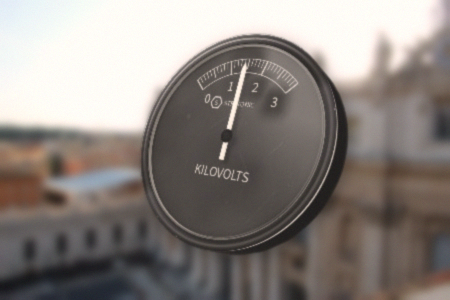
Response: 1.5kV
